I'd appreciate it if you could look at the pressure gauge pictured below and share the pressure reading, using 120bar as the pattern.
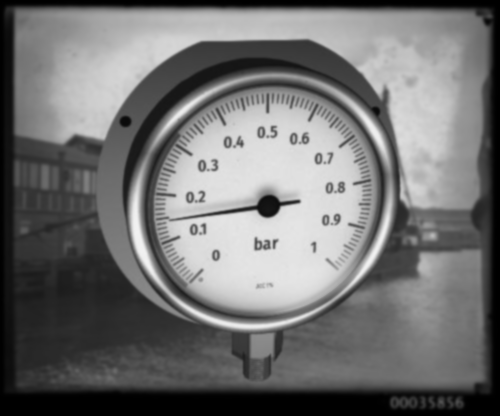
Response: 0.15bar
